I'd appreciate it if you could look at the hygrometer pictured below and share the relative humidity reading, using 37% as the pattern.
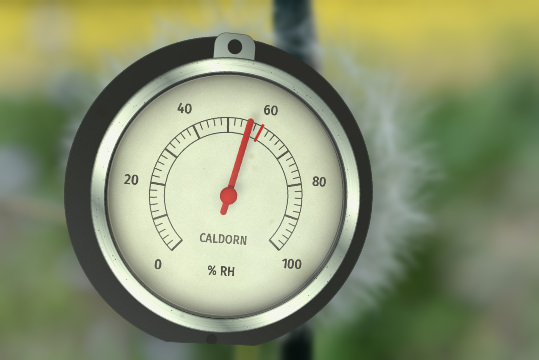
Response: 56%
